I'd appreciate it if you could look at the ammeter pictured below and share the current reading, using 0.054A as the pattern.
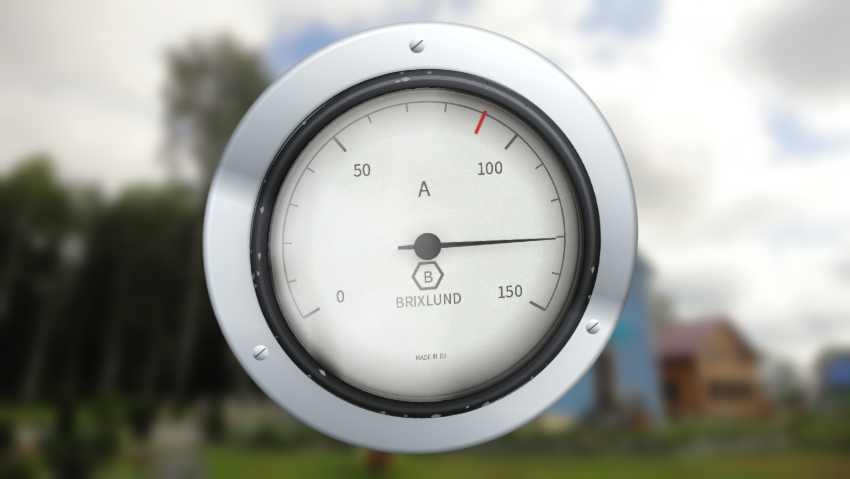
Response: 130A
